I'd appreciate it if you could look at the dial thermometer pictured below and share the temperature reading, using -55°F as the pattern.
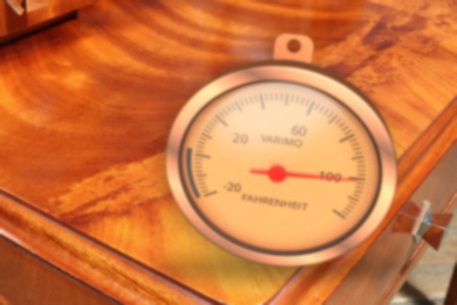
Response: 100°F
